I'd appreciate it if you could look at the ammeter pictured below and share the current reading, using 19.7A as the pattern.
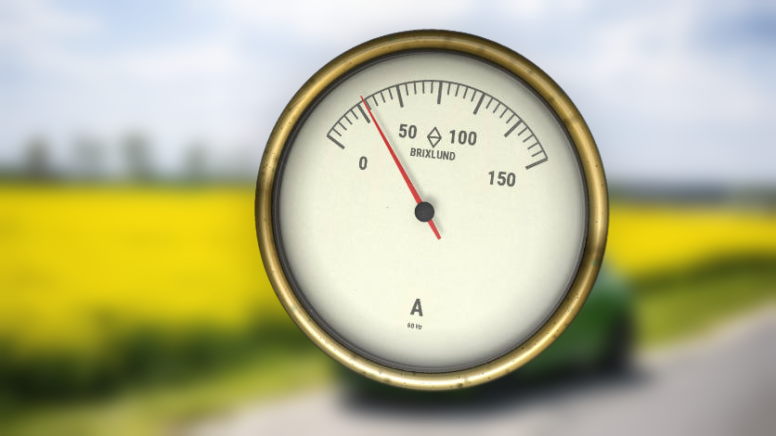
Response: 30A
